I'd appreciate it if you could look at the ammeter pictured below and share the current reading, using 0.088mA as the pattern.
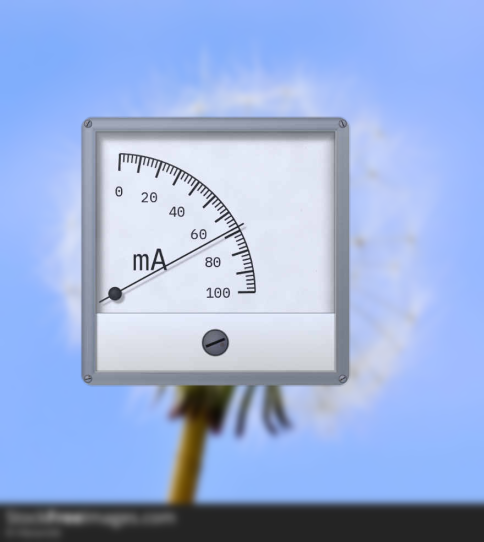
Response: 68mA
